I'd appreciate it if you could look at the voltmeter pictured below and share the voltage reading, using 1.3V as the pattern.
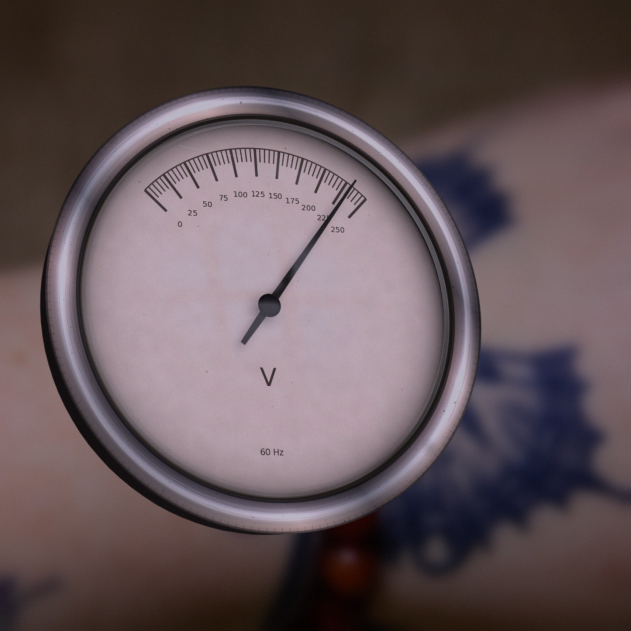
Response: 230V
